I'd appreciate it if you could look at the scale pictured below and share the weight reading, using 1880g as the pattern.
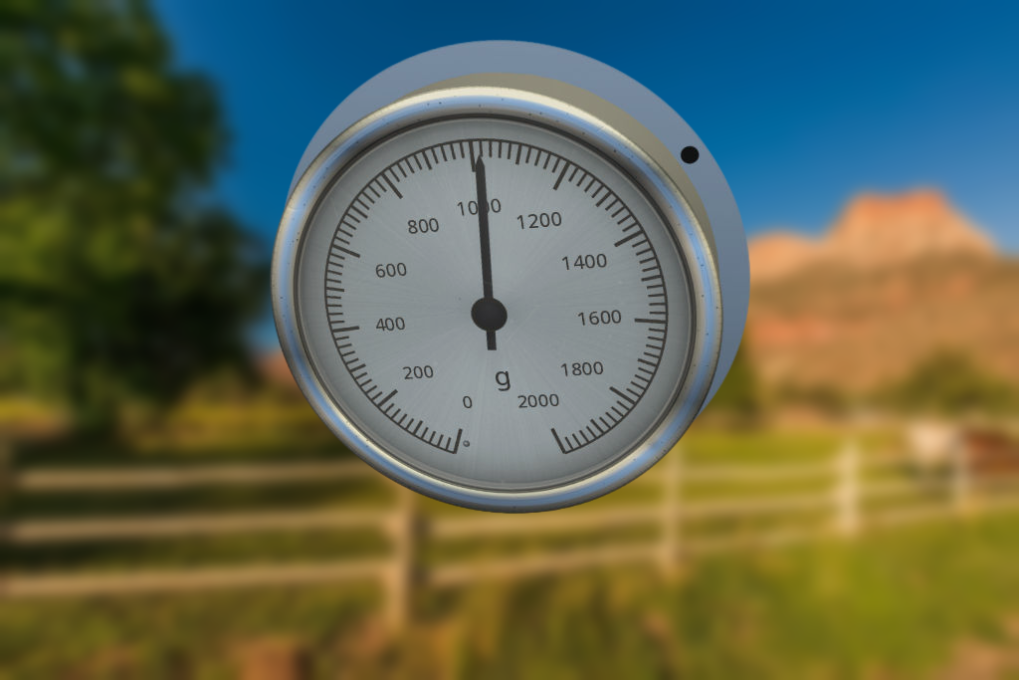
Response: 1020g
